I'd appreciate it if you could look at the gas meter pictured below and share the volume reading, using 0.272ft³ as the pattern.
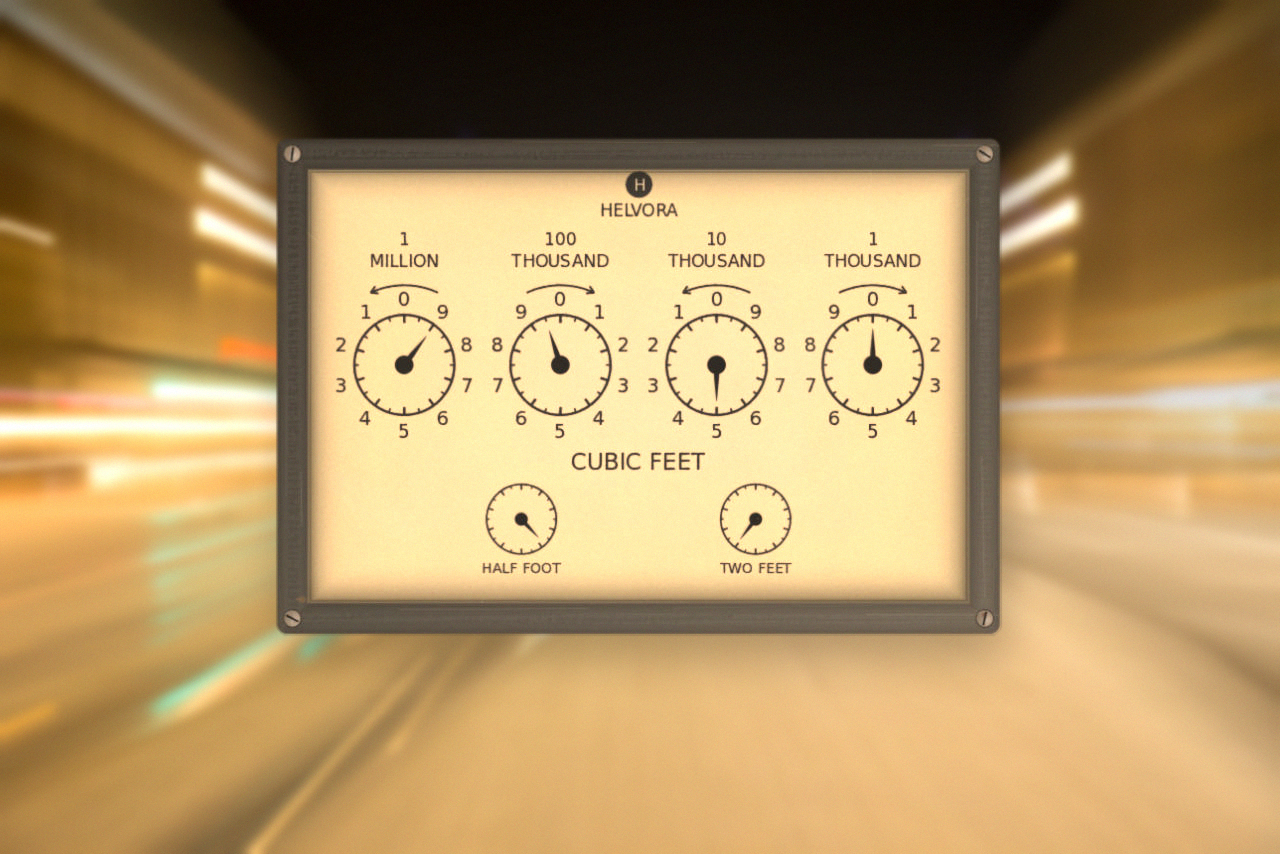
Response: 895000ft³
